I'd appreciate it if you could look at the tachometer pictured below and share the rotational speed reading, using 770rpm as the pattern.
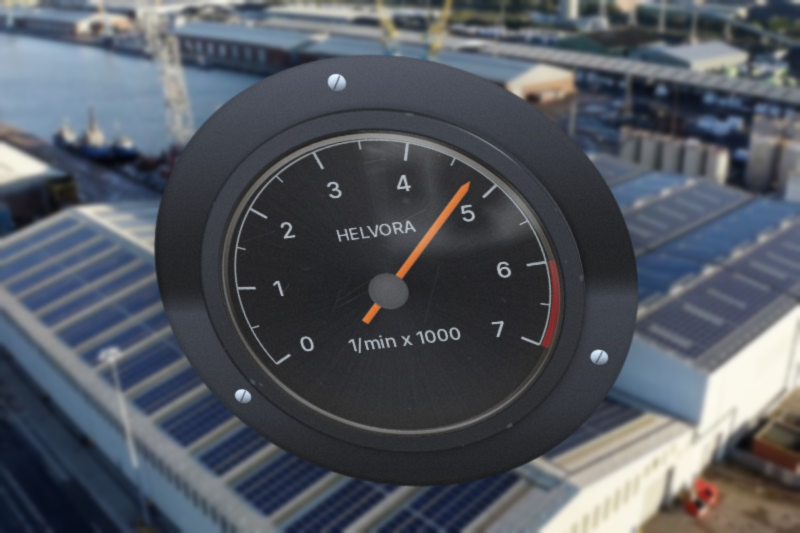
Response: 4750rpm
